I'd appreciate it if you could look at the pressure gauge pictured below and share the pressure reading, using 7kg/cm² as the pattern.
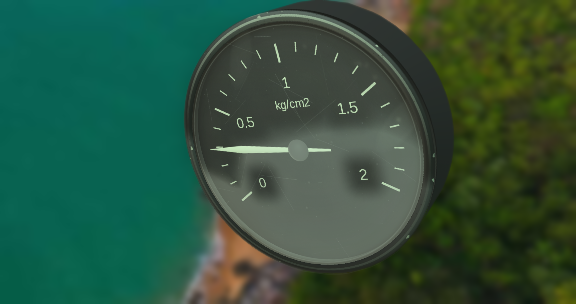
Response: 0.3kg/cm²
